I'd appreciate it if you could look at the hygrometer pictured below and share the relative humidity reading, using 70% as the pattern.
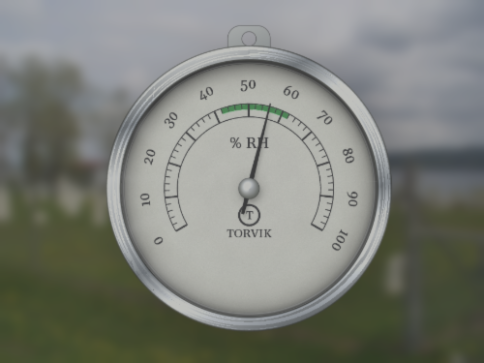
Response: 56%
